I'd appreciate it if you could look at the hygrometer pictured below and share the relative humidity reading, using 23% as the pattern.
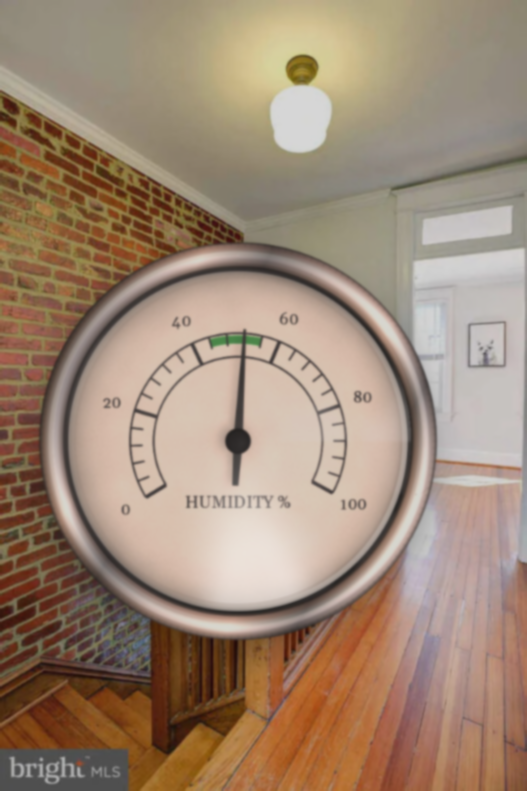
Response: 52%
